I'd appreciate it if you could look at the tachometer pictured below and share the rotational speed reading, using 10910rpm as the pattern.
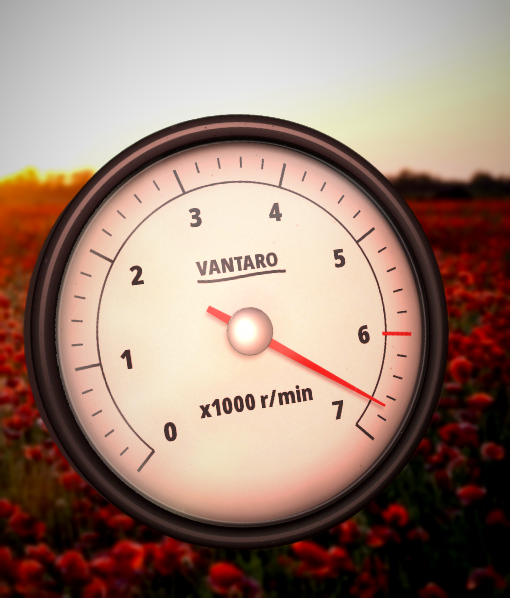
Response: 6700rpm
